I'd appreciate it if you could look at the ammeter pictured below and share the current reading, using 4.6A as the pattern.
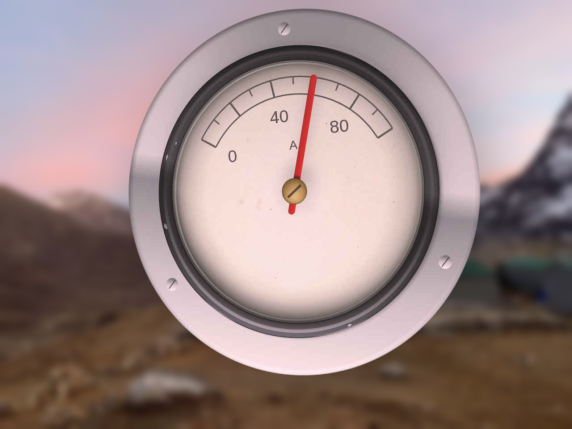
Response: 60A
